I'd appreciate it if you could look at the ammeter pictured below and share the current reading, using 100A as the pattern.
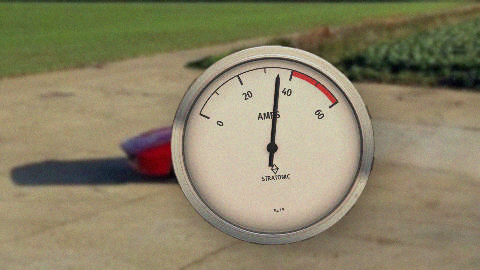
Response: 35A
